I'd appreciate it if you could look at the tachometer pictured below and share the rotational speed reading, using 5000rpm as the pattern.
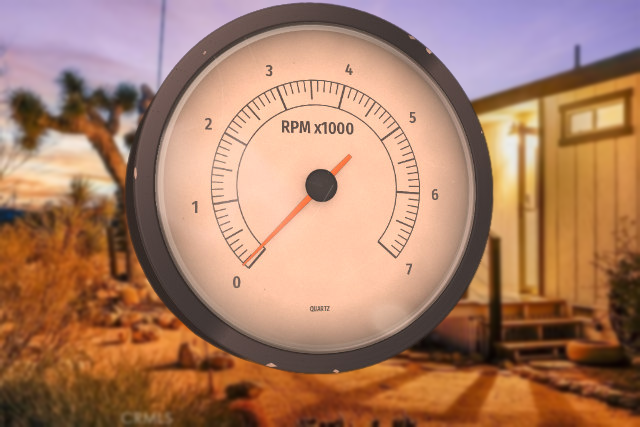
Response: 100rpm
